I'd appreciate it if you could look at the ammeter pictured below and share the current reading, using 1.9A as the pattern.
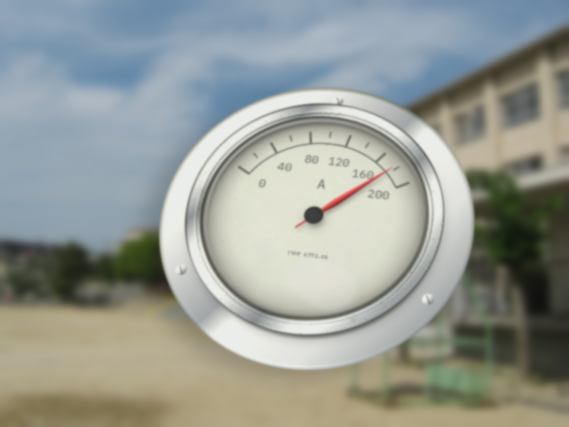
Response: 180A
